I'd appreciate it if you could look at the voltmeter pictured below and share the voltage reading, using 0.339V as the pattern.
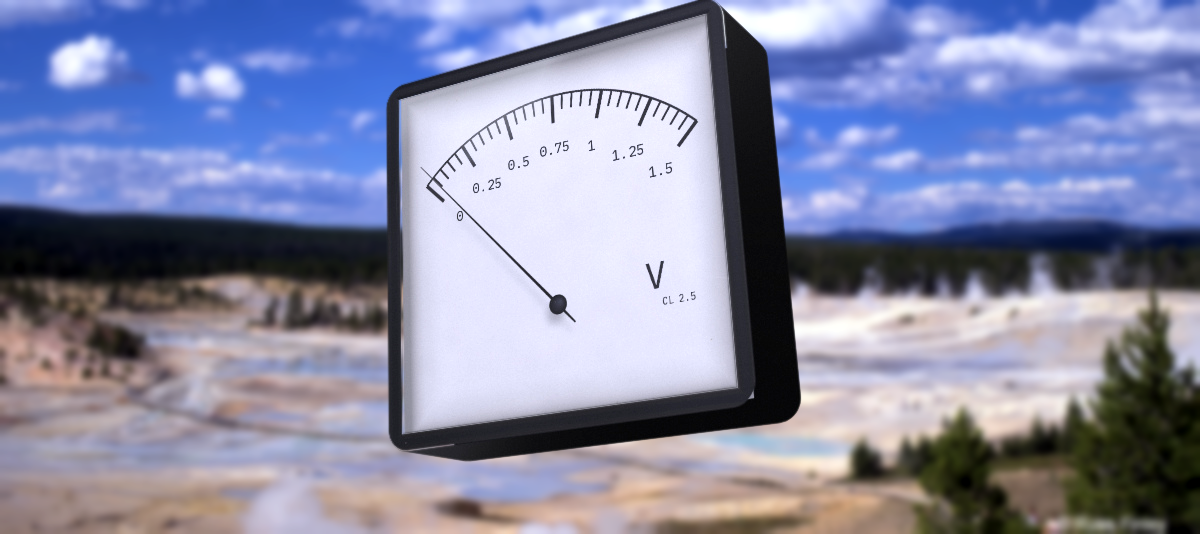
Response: 0.05V
